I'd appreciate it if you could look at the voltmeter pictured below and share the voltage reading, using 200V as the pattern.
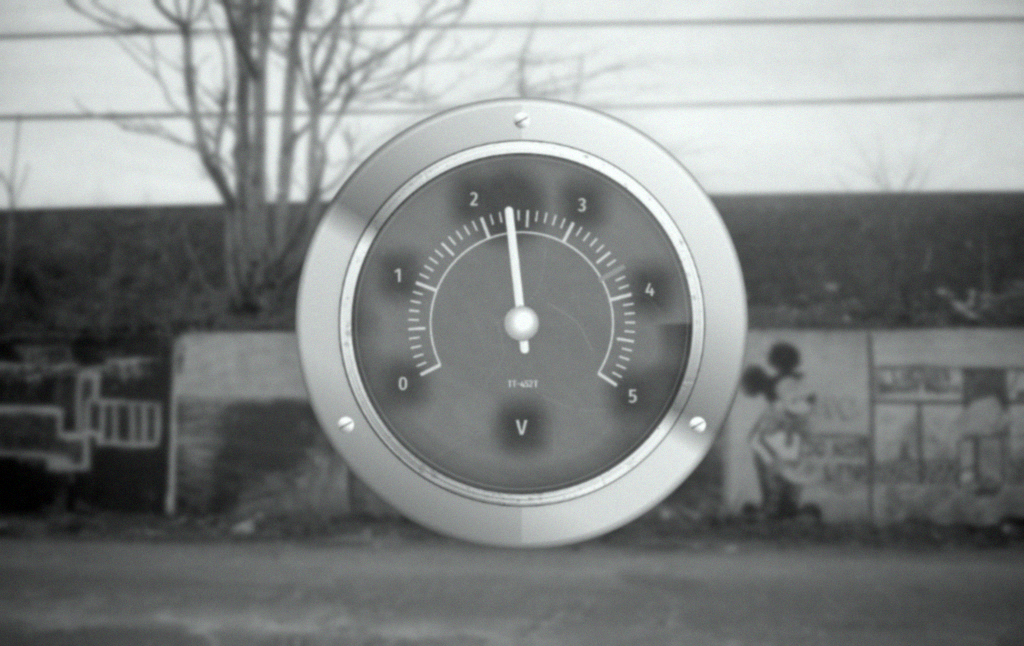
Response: 2.3V
